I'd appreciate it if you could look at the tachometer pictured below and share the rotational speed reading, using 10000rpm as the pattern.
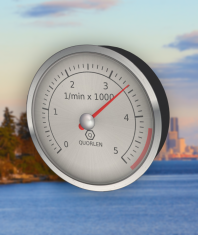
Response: 3400rpm
